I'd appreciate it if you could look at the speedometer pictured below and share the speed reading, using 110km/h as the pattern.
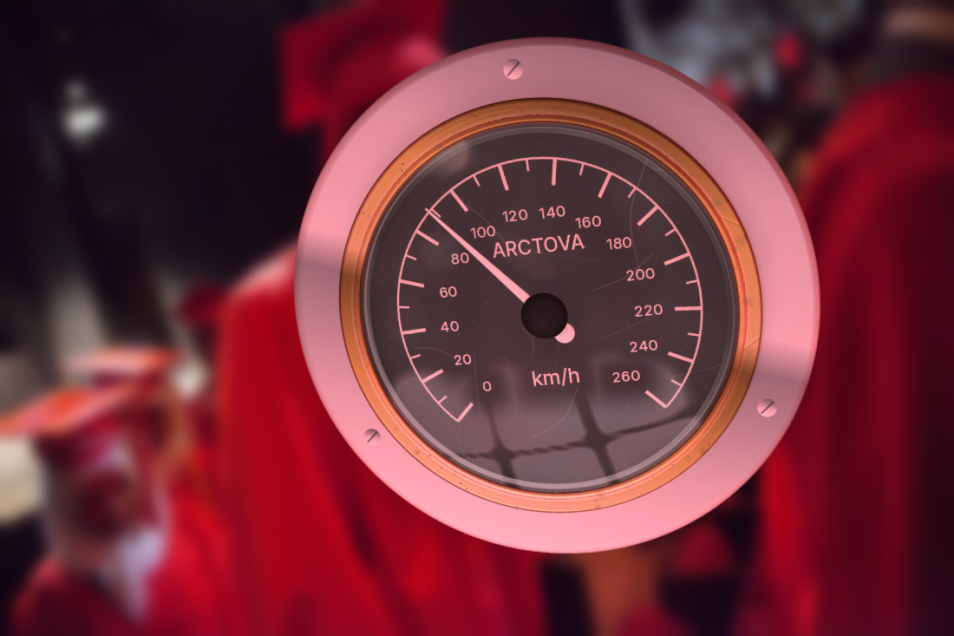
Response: 90km/h
